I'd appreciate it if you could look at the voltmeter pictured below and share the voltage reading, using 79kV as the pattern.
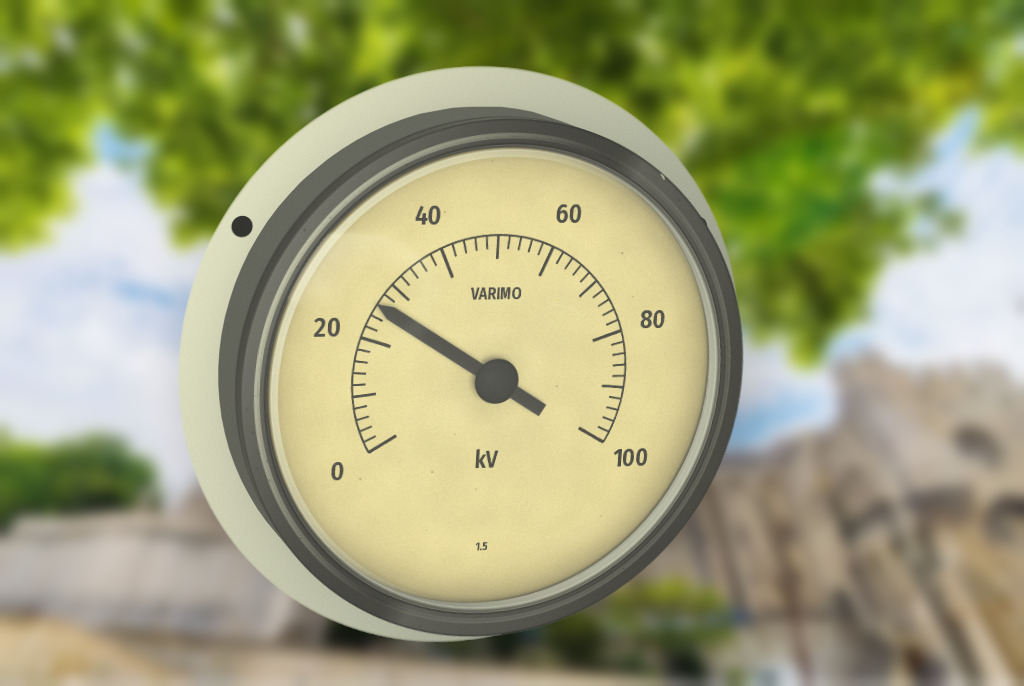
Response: 26kV
